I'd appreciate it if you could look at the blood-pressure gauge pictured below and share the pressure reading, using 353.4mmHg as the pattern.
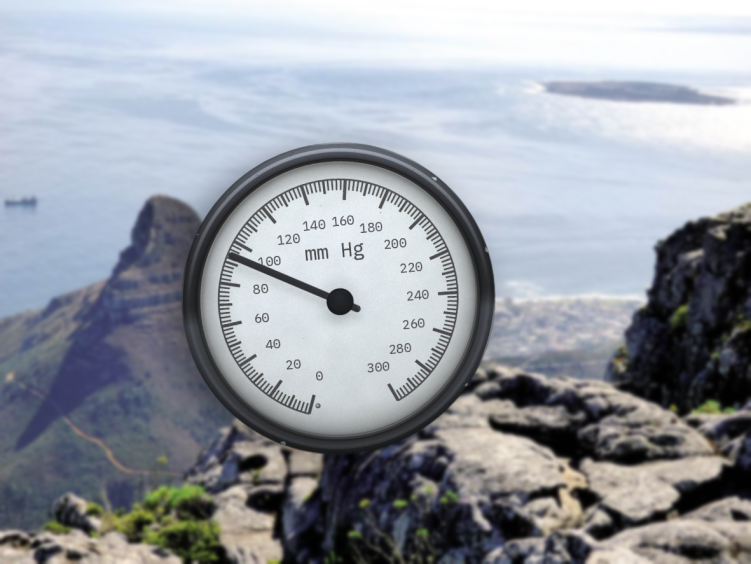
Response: 94mmHg
